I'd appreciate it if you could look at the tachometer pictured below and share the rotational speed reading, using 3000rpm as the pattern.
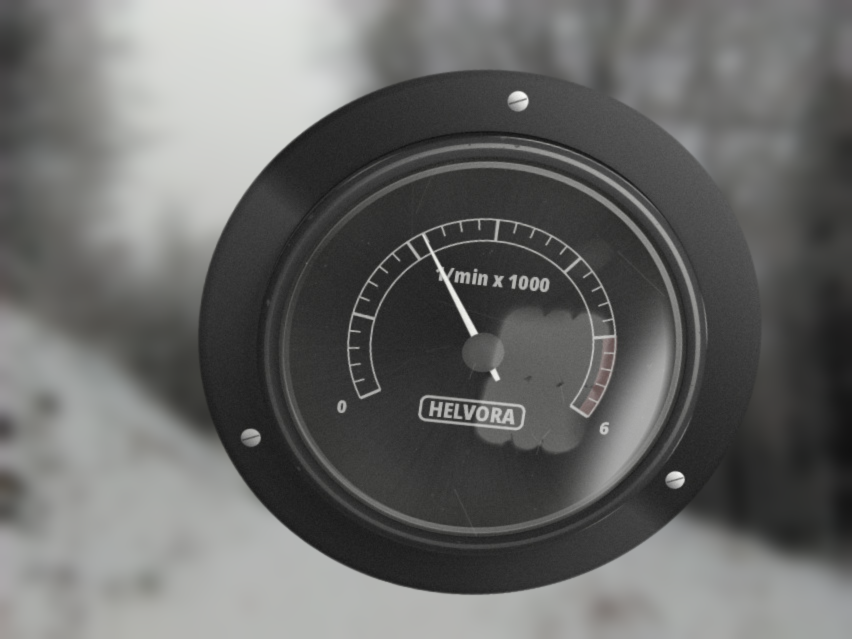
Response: 2200rpm
